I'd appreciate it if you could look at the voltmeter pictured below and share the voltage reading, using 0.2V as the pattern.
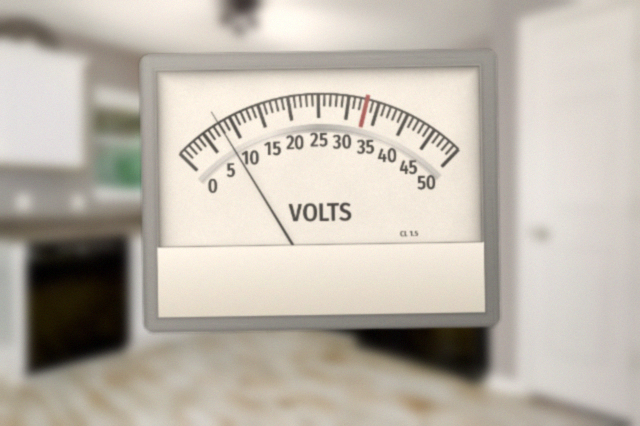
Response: 8V
